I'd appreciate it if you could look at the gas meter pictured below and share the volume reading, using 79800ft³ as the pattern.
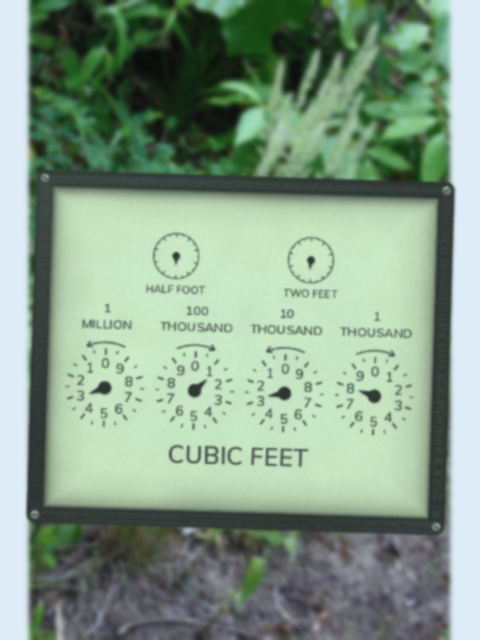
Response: 312800ft³
